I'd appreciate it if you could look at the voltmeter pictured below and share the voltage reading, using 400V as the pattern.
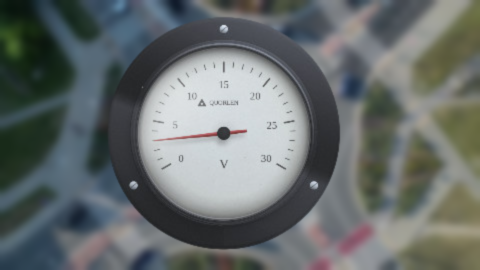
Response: 3V
